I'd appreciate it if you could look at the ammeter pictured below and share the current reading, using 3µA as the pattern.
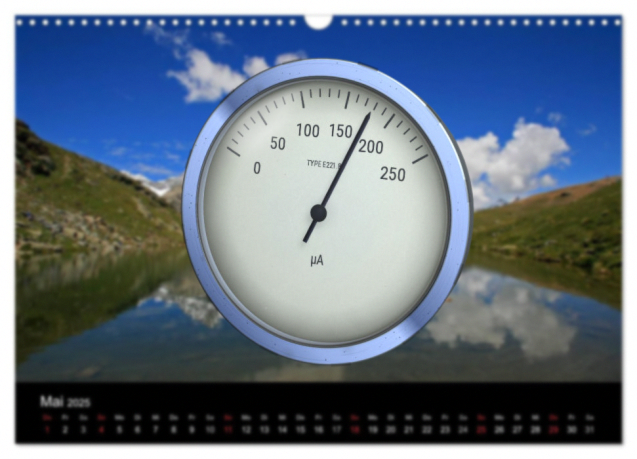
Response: 180µA
